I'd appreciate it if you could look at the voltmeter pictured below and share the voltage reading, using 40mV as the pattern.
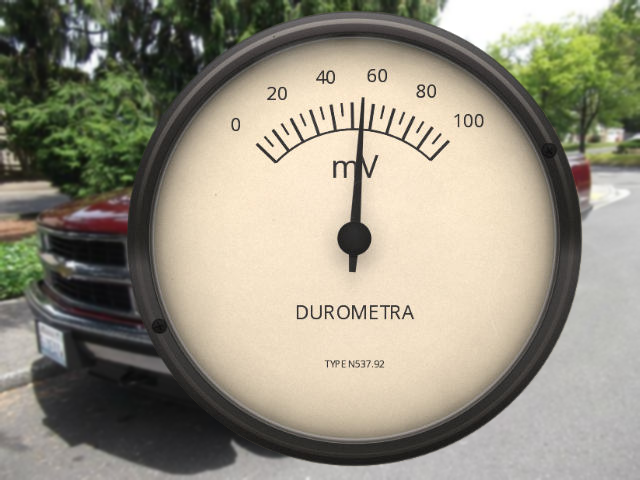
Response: 55mV
